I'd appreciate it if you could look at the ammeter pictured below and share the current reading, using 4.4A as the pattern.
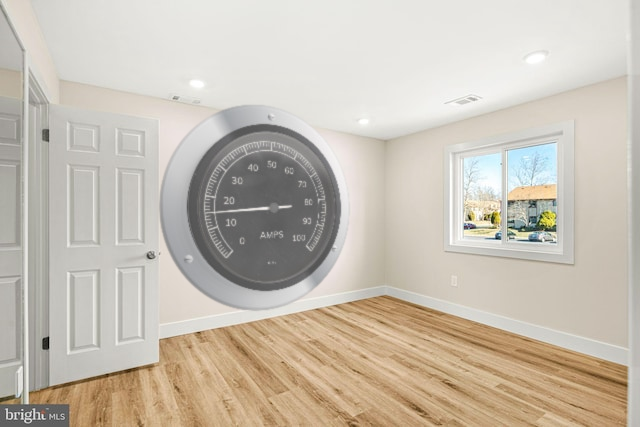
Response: 15A
